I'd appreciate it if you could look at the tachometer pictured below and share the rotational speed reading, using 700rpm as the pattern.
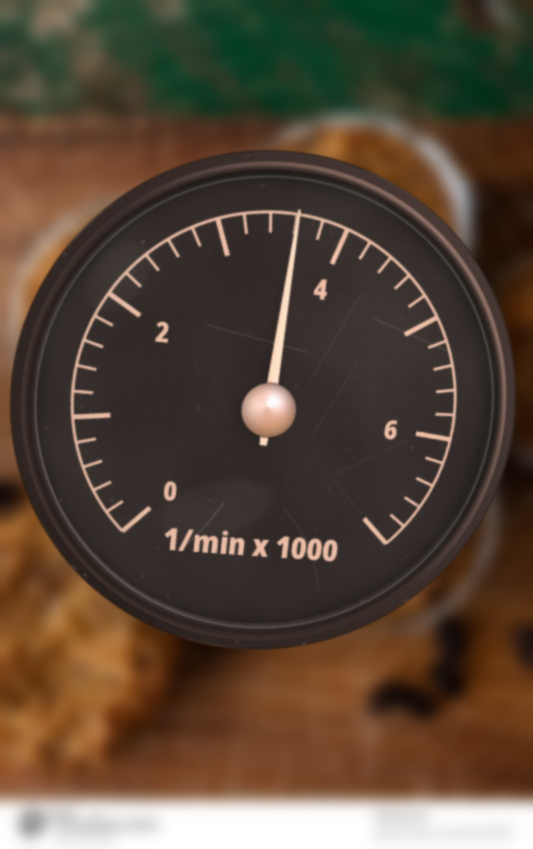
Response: 3600rpm
